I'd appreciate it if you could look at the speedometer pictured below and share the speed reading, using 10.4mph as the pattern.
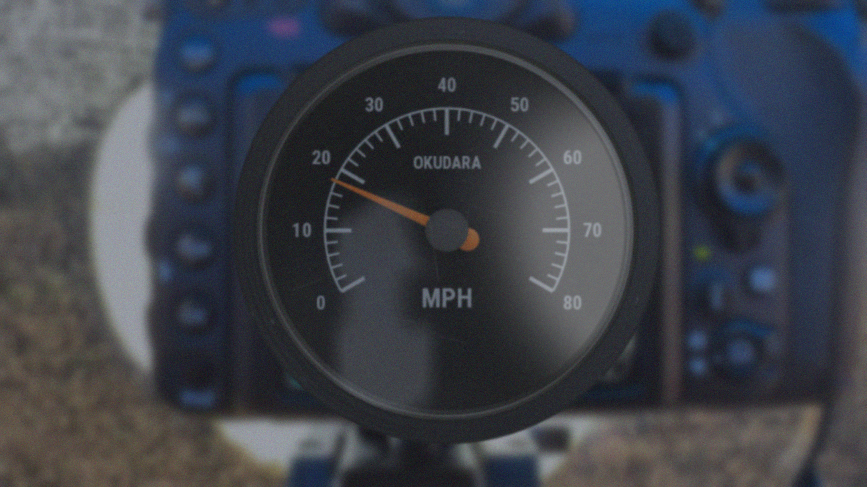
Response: 18mph
